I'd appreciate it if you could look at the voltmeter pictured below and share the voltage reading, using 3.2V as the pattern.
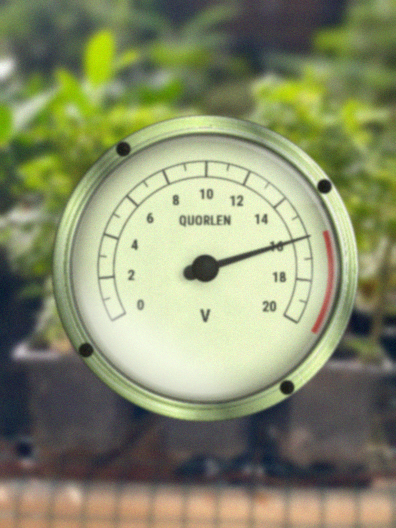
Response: 16V
